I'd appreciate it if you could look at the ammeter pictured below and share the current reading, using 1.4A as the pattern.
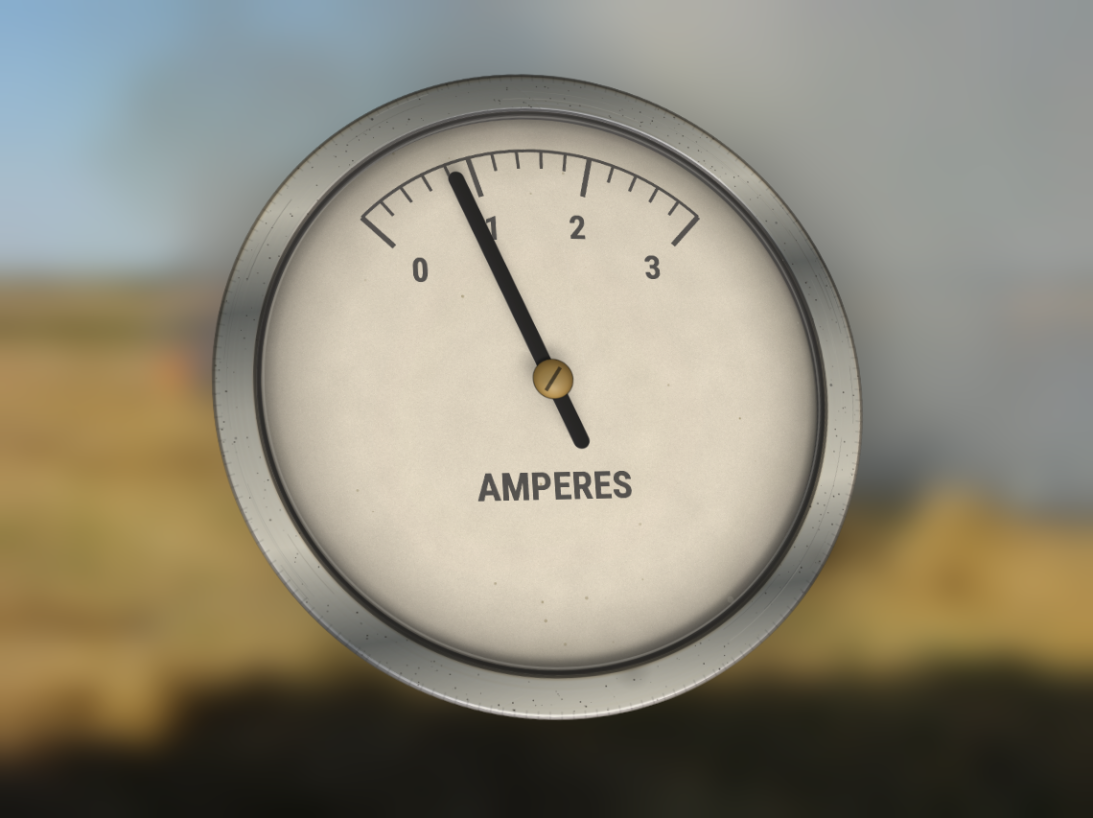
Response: 0.8A
